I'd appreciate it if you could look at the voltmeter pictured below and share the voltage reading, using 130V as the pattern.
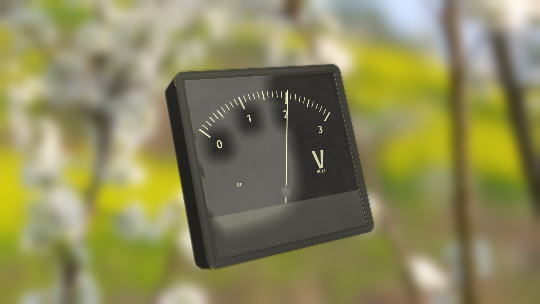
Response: 2V
